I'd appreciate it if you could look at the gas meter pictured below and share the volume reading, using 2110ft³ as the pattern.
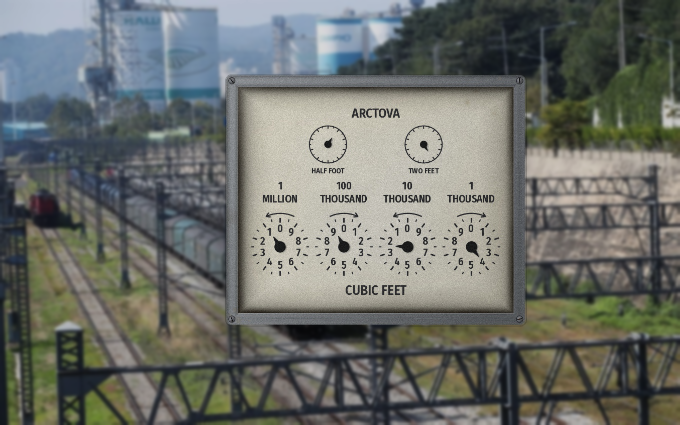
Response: 92400ft³
